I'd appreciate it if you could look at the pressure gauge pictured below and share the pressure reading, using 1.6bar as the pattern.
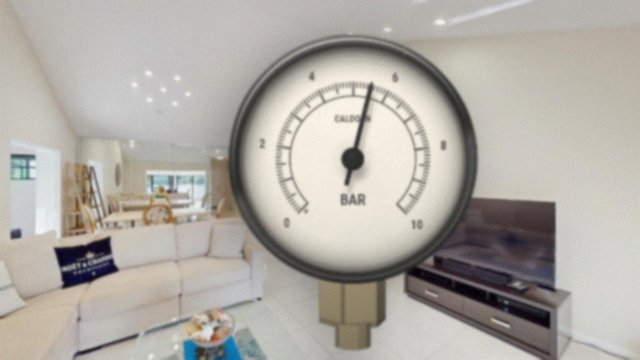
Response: 5.5bar
